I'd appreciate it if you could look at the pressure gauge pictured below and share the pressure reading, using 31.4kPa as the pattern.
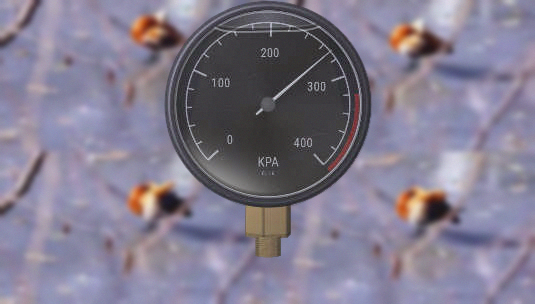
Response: 270kPa
